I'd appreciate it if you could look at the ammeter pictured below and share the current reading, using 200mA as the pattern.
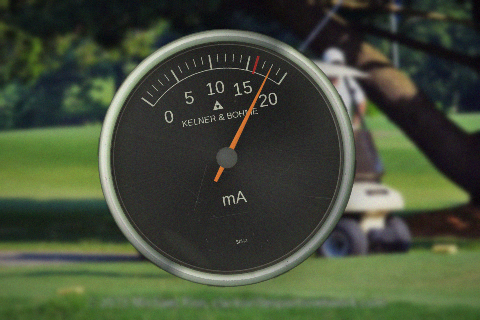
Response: 18mA
